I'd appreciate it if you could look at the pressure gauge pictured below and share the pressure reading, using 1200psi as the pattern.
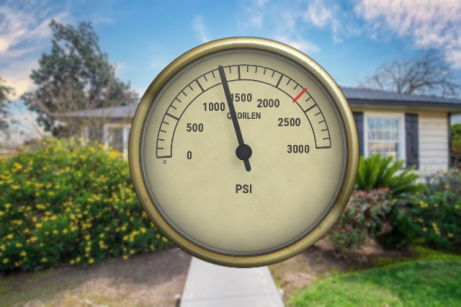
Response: 1300psi
